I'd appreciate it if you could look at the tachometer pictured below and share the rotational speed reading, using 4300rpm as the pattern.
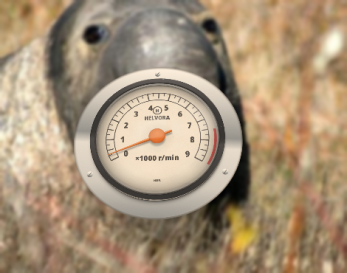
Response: 250rpm
